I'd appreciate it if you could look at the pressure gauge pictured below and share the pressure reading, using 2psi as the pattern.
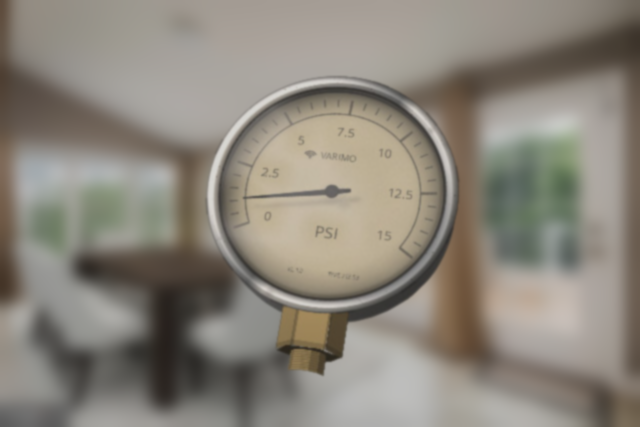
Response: 1psi
